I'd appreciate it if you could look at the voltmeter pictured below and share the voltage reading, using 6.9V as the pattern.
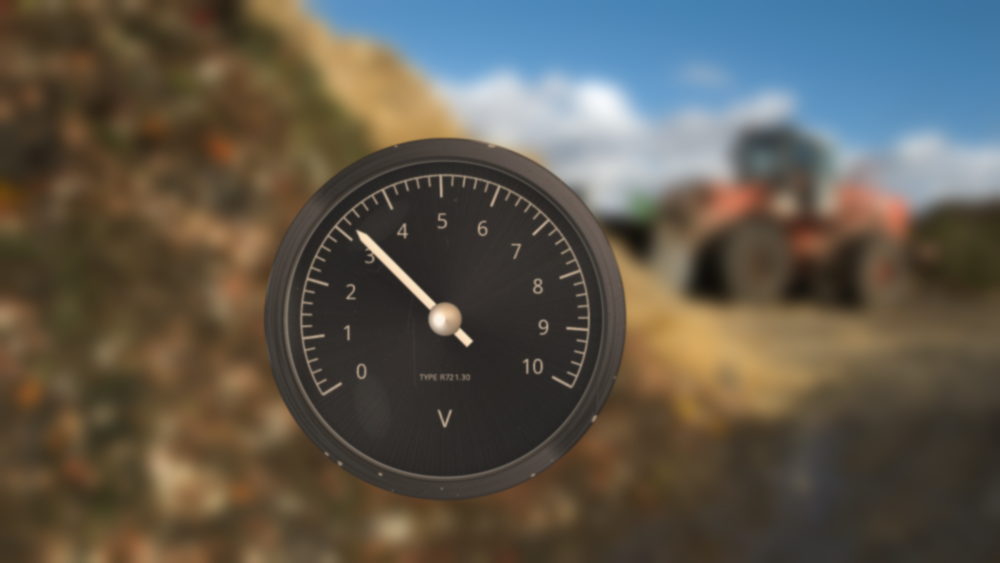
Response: 3.2V
